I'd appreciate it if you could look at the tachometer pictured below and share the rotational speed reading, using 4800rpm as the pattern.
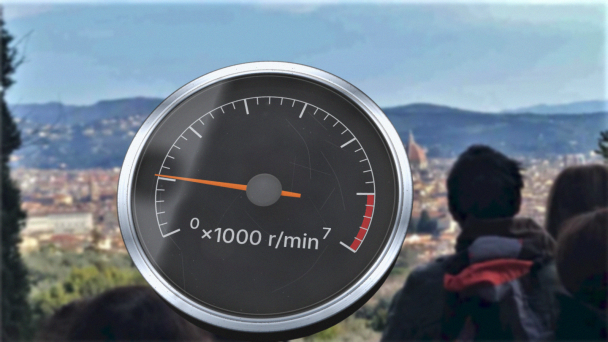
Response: 1000rpm
